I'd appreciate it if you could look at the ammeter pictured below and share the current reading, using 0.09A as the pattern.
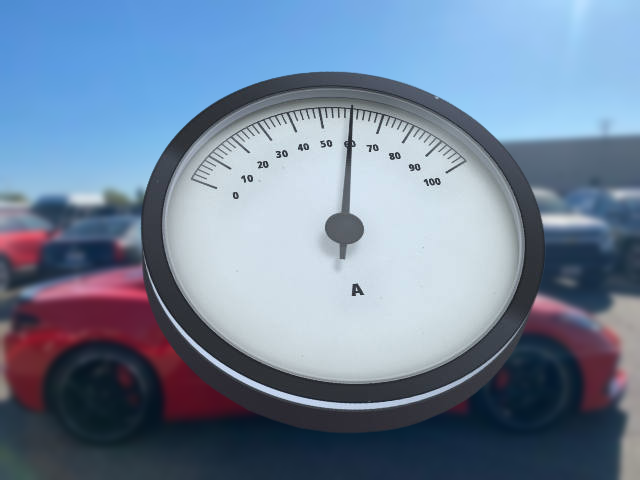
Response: 60A
